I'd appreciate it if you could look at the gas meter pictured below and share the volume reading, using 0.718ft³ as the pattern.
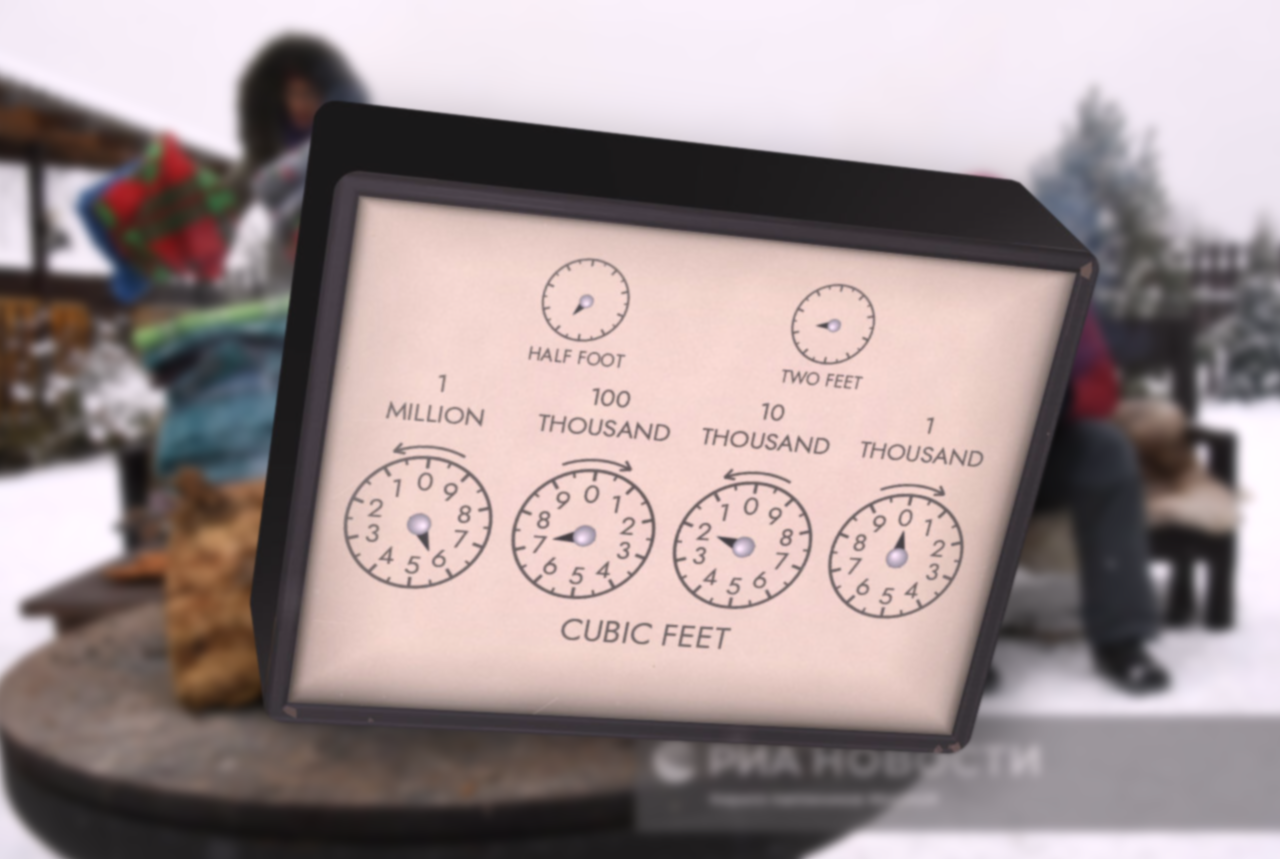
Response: 572000ft³
